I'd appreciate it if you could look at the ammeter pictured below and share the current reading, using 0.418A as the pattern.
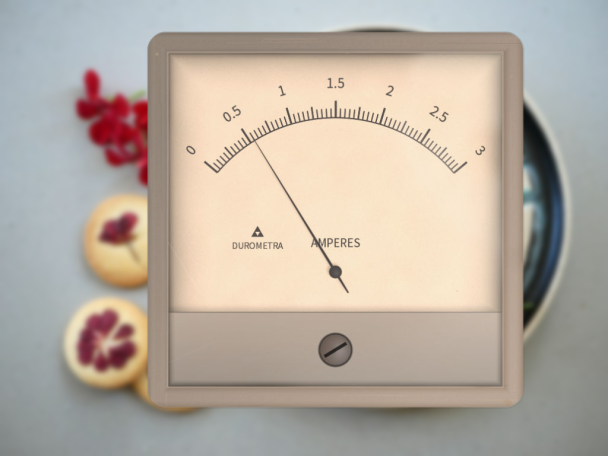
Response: 0.55A
